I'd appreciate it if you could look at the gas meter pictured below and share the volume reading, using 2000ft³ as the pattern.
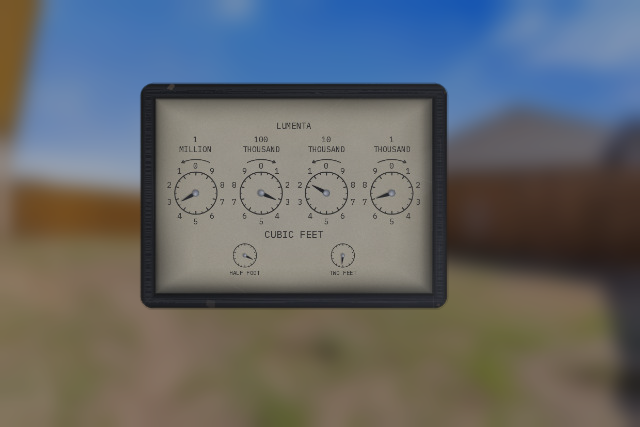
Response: 331700ft³
